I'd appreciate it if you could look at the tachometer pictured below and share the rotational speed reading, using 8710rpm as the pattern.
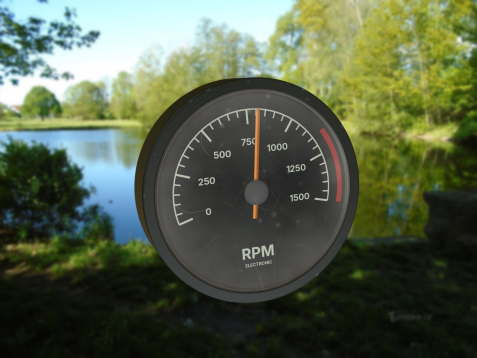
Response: 800rpm
